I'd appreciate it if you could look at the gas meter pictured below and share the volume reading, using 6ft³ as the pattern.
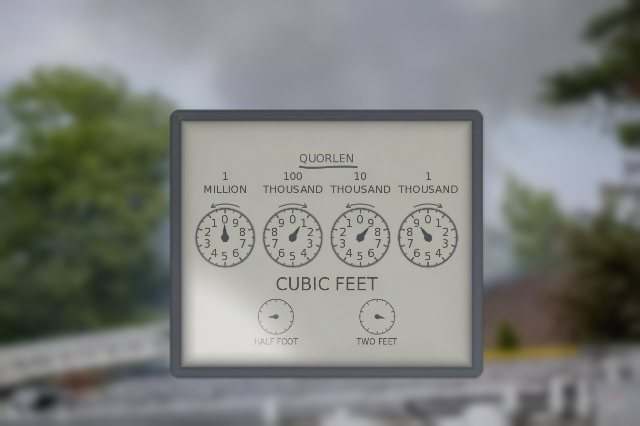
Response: 8900ft³
